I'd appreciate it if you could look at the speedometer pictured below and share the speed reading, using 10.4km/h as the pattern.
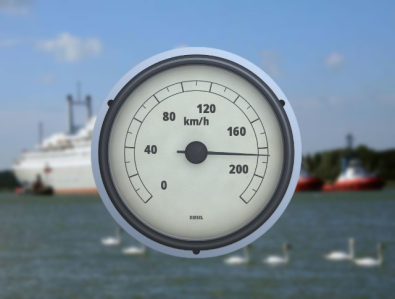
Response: 185km/h
